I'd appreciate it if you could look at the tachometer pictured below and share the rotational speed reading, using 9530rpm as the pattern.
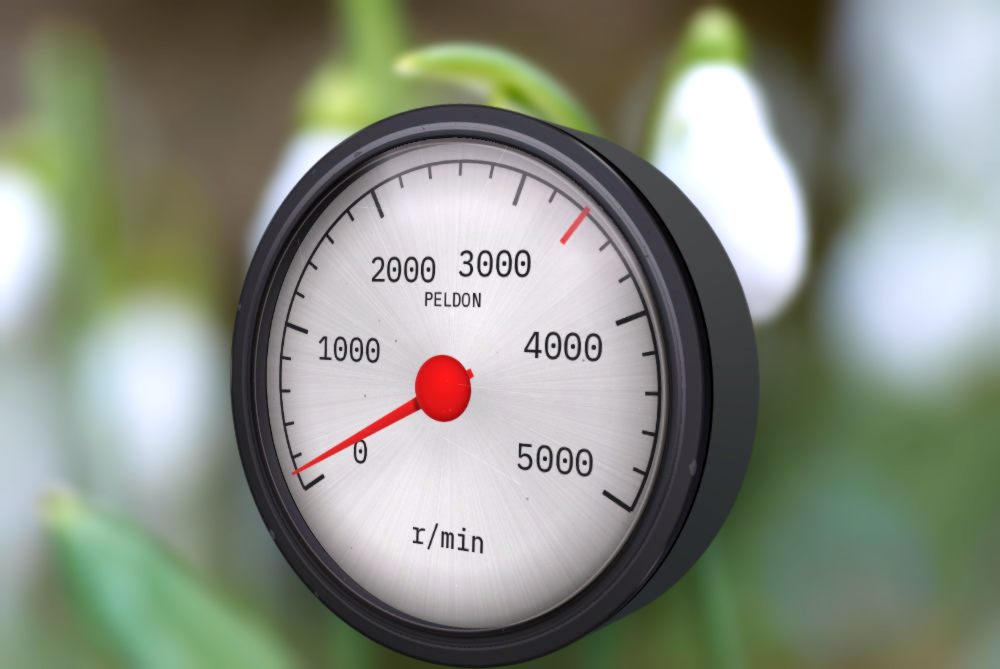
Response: 100rpm
